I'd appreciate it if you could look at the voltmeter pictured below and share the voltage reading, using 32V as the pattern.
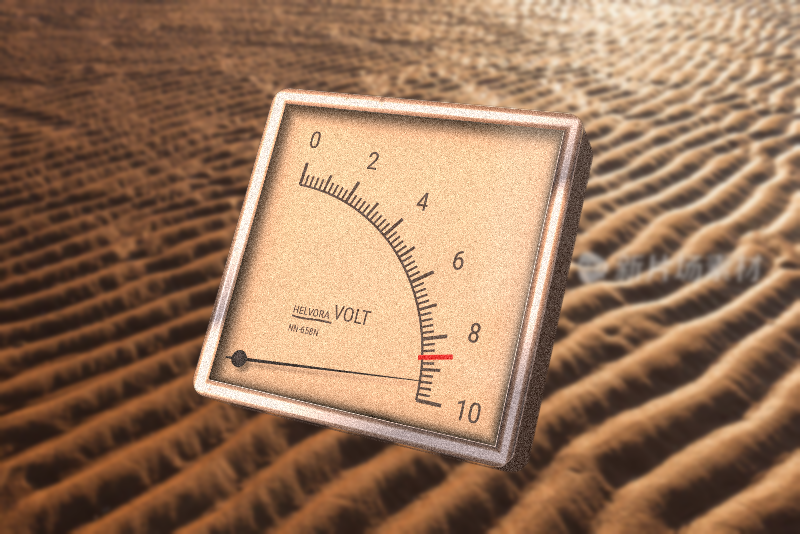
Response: 9.4V
